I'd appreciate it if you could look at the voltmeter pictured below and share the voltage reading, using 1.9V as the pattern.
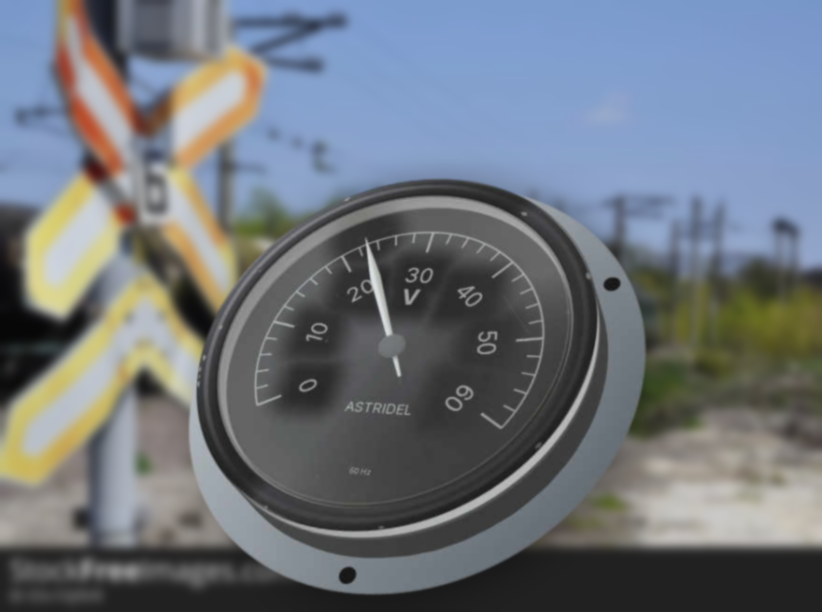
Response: 23V
